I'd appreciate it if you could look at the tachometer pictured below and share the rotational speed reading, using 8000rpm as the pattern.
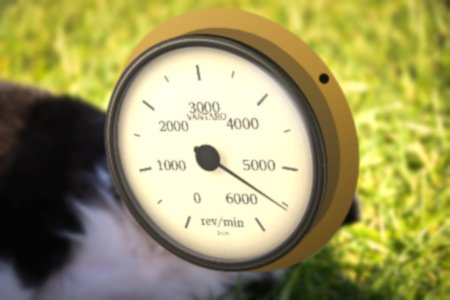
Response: 5500rpm
